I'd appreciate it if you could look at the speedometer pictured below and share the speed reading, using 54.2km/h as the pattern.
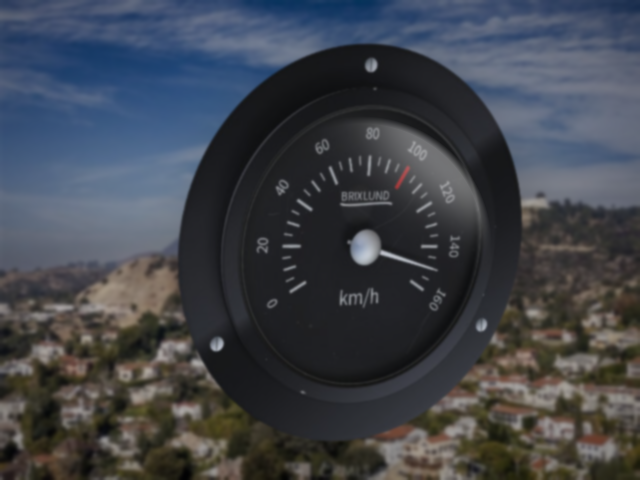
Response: 150km/h
